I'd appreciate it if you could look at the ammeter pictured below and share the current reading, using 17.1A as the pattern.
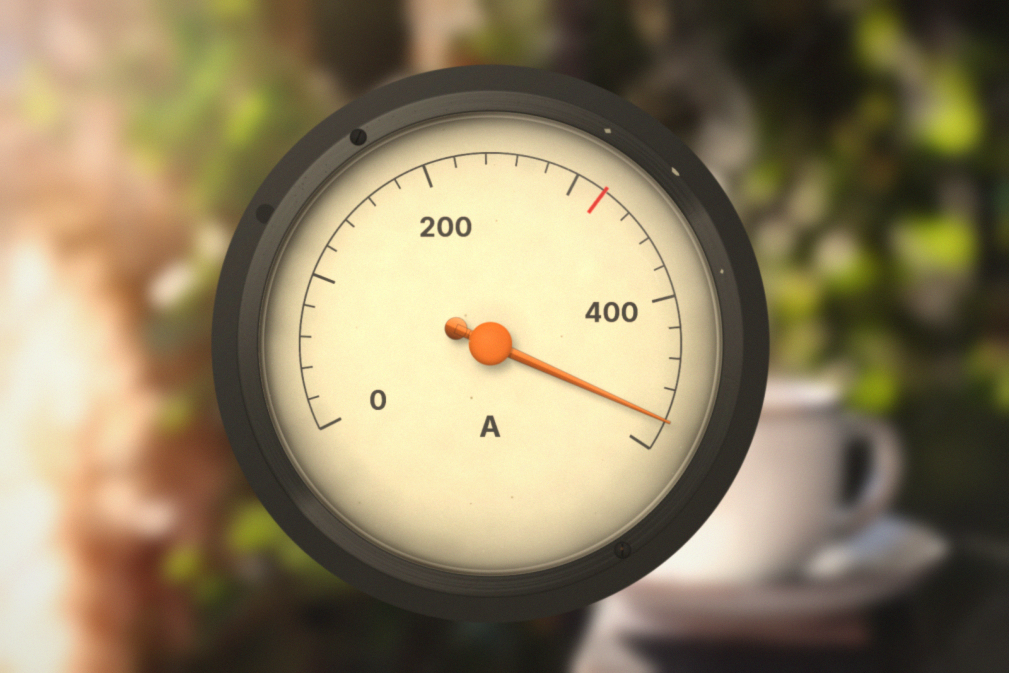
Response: 480A
